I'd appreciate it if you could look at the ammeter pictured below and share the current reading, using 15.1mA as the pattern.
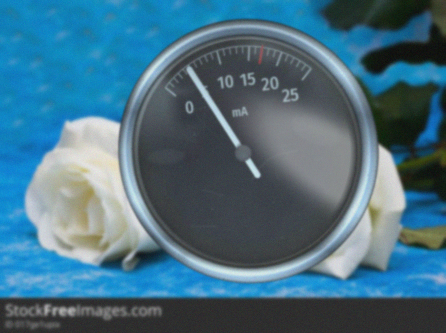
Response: 5mA
